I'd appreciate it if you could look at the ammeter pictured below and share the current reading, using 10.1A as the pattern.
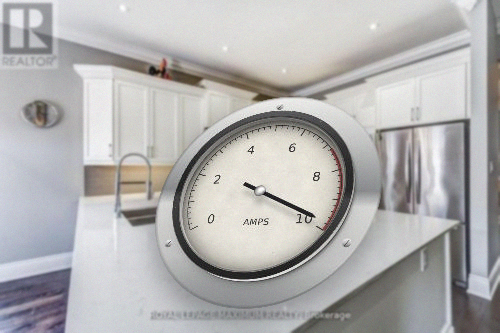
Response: 9.8A
